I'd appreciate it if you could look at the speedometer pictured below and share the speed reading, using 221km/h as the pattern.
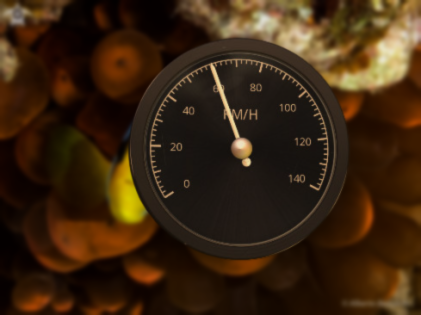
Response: 60km/h
